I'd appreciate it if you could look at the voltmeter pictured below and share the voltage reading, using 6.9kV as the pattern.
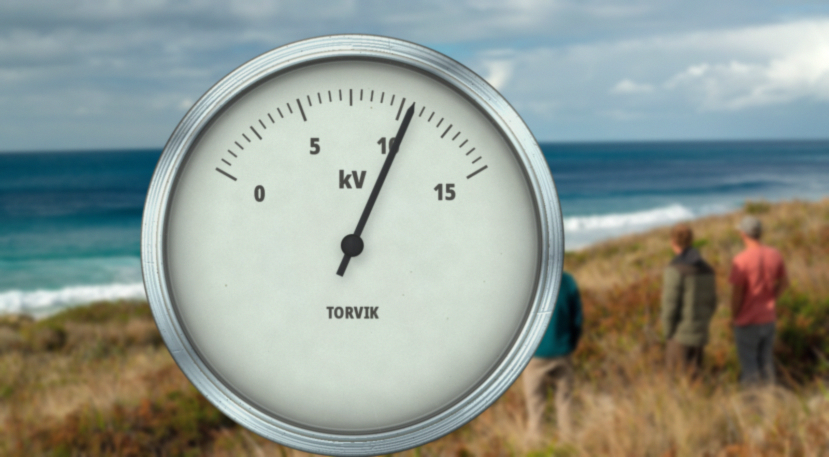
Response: 10.5kV
